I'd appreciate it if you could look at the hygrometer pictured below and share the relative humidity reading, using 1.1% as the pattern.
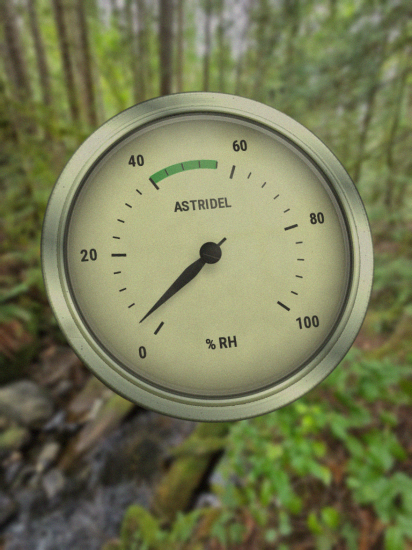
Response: 4%
